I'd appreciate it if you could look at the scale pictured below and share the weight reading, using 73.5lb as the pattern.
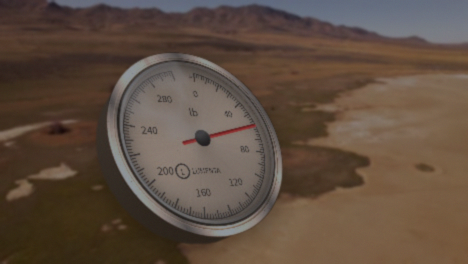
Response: 60lb
